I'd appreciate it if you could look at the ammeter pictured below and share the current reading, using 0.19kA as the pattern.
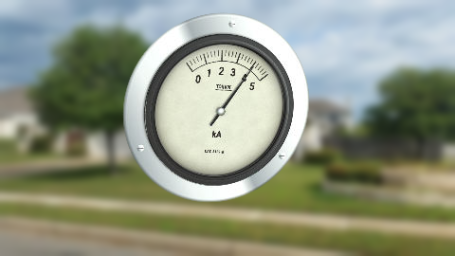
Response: 4kA
